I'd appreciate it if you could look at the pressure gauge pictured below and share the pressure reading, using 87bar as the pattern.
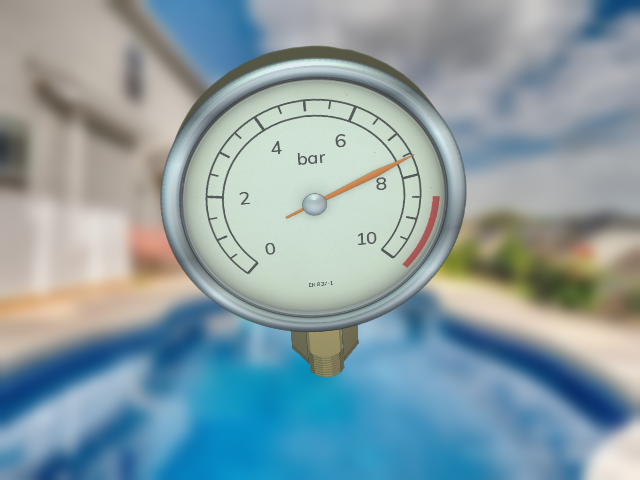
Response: 7.5bar
